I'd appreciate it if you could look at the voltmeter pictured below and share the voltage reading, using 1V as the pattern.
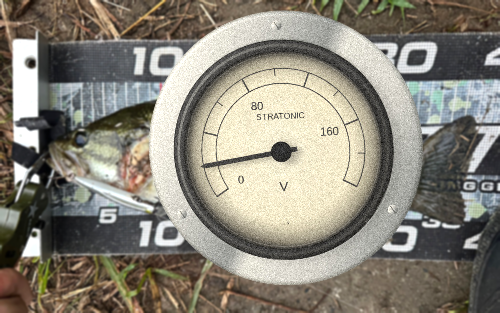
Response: 20V
